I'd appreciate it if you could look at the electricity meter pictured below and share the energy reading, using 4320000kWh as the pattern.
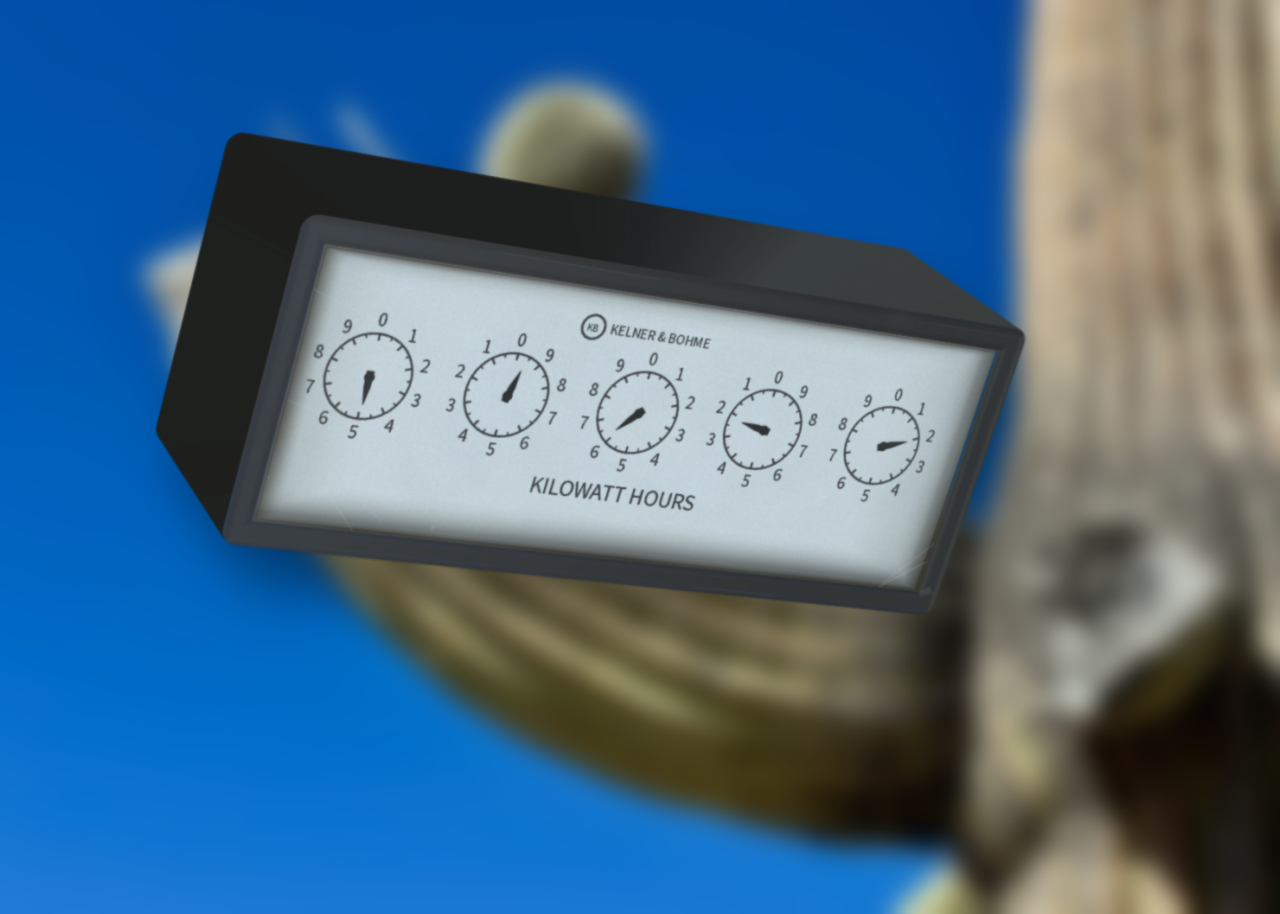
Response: 49622kWh
